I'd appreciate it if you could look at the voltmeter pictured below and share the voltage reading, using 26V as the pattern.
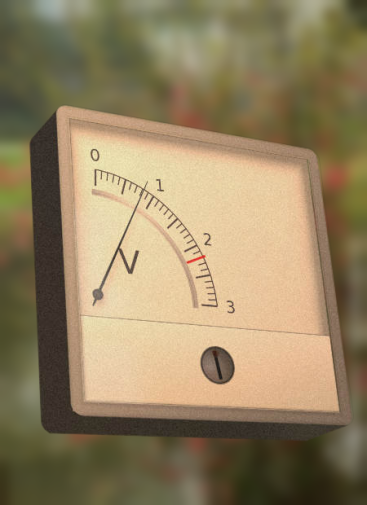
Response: 0.8V
